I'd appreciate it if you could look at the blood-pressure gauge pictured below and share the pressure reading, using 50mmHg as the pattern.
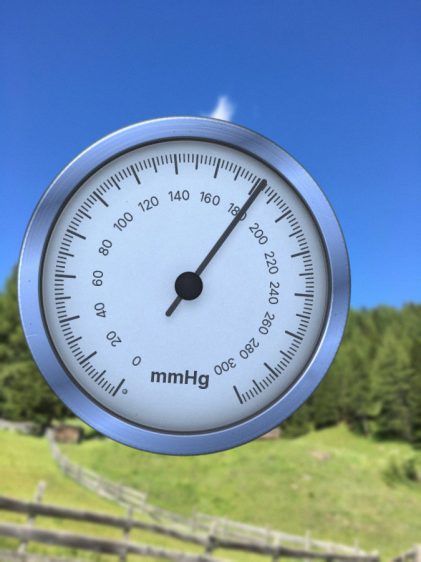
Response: 182mmHg
